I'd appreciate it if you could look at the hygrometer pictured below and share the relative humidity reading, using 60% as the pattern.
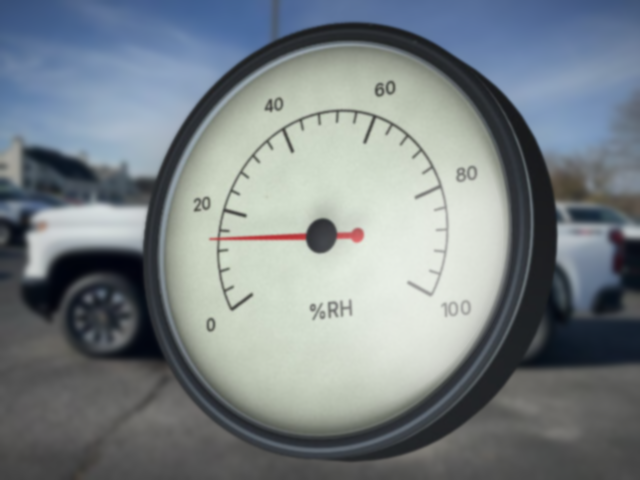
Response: 14%
